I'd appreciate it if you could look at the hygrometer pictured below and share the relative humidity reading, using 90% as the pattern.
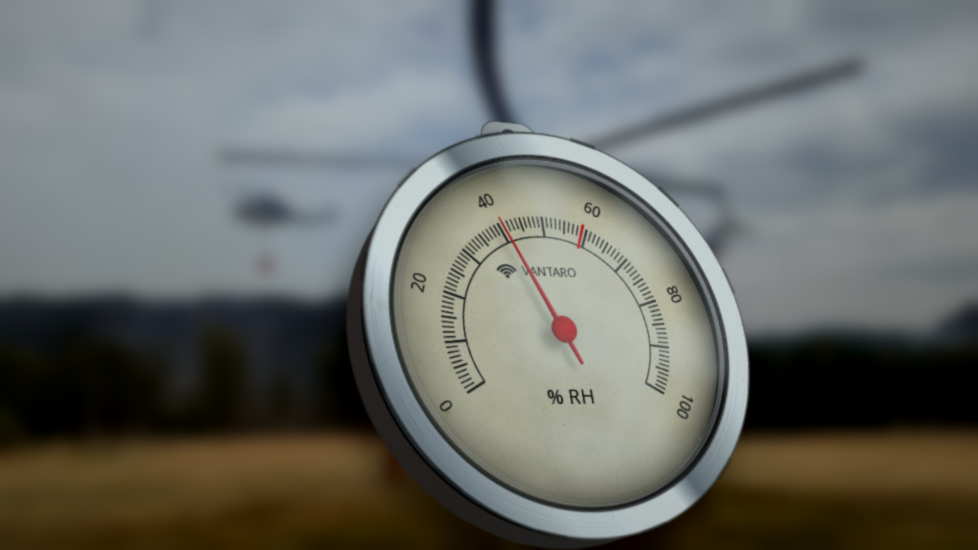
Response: 40%
